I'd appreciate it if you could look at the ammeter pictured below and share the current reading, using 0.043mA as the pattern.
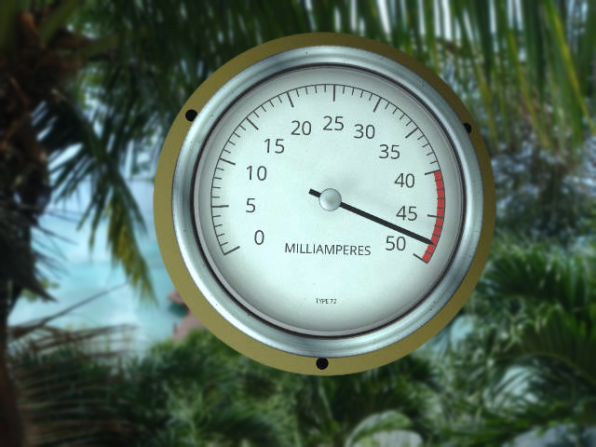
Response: 48mA
